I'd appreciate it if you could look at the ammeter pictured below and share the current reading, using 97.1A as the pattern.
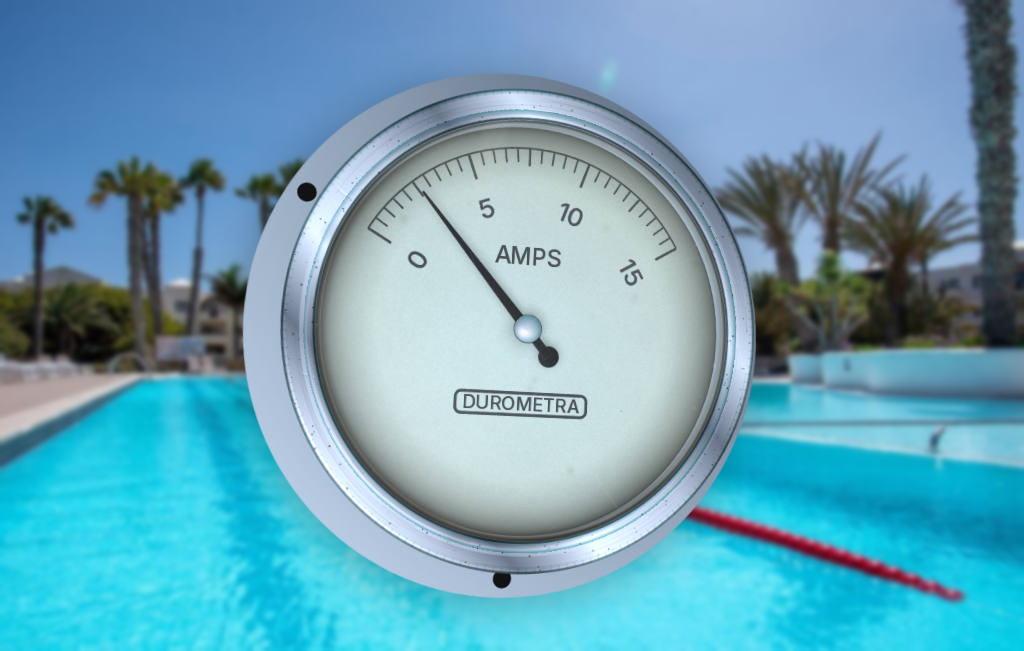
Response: 2.5A
